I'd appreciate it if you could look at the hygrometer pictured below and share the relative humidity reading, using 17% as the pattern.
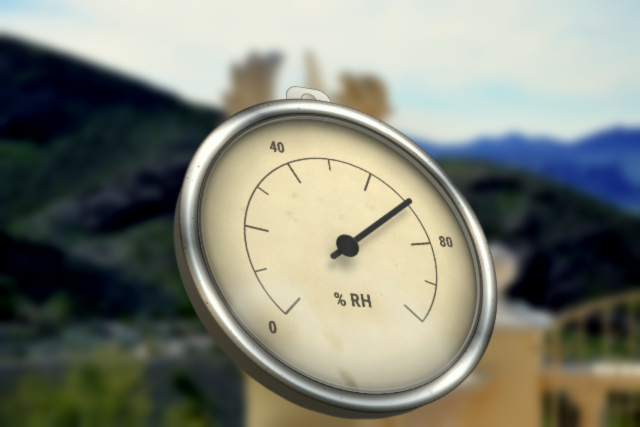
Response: 70%
